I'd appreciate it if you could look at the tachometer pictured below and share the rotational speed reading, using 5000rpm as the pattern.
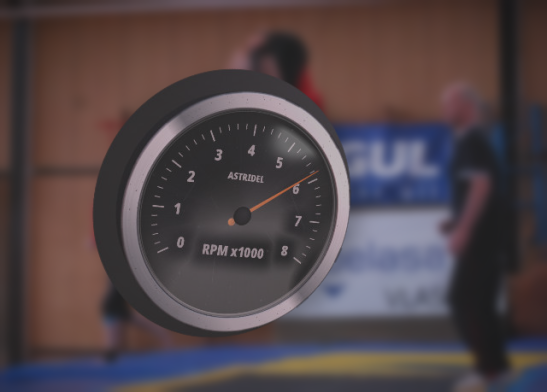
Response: 5800rpm
